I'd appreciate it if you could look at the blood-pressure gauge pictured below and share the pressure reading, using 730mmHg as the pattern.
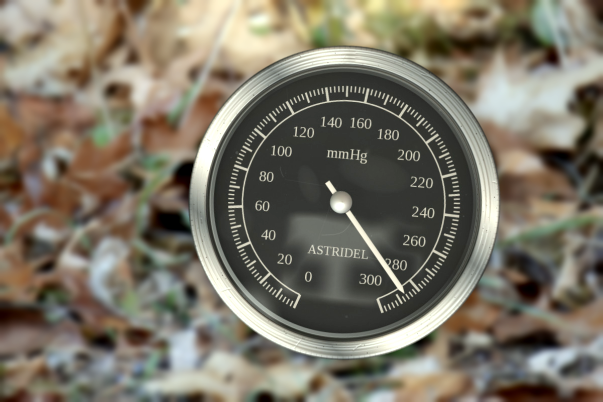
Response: 286mmHg
